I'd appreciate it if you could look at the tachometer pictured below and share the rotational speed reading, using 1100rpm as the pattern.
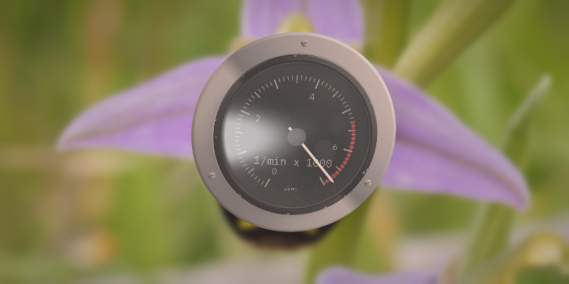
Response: 6800rpm
